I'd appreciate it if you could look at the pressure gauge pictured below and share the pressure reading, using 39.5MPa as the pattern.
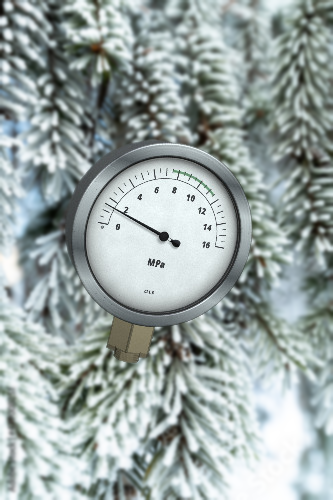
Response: 1.5MPa
